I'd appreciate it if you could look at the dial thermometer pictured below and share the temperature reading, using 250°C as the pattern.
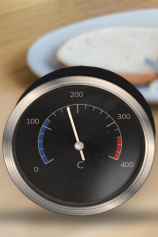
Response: 180°C
